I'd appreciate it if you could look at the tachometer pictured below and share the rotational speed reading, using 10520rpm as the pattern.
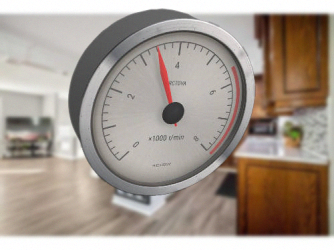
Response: 3400rpm
